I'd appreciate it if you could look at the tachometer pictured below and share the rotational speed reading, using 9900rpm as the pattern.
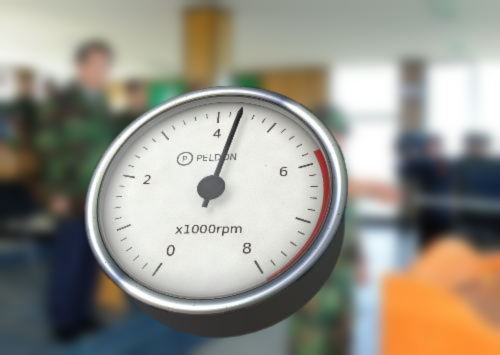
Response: 4400rpm
